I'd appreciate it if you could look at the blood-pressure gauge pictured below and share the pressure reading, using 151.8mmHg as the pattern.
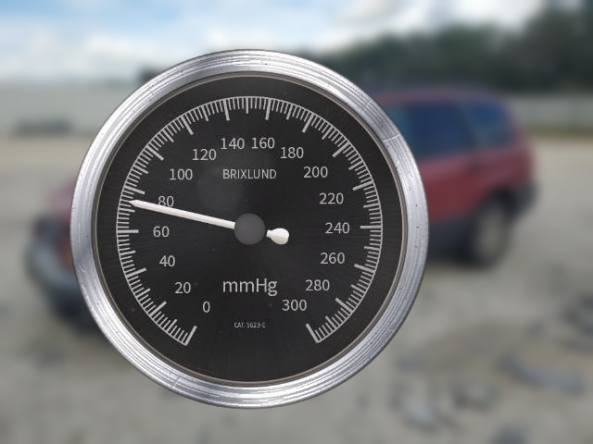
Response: 74mmHg
